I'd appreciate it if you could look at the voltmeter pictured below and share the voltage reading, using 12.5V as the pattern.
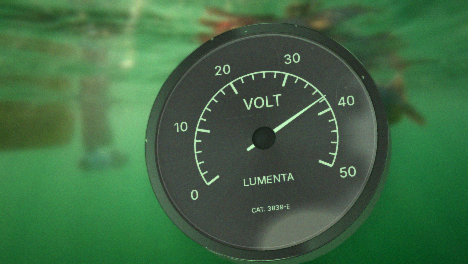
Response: 38V
